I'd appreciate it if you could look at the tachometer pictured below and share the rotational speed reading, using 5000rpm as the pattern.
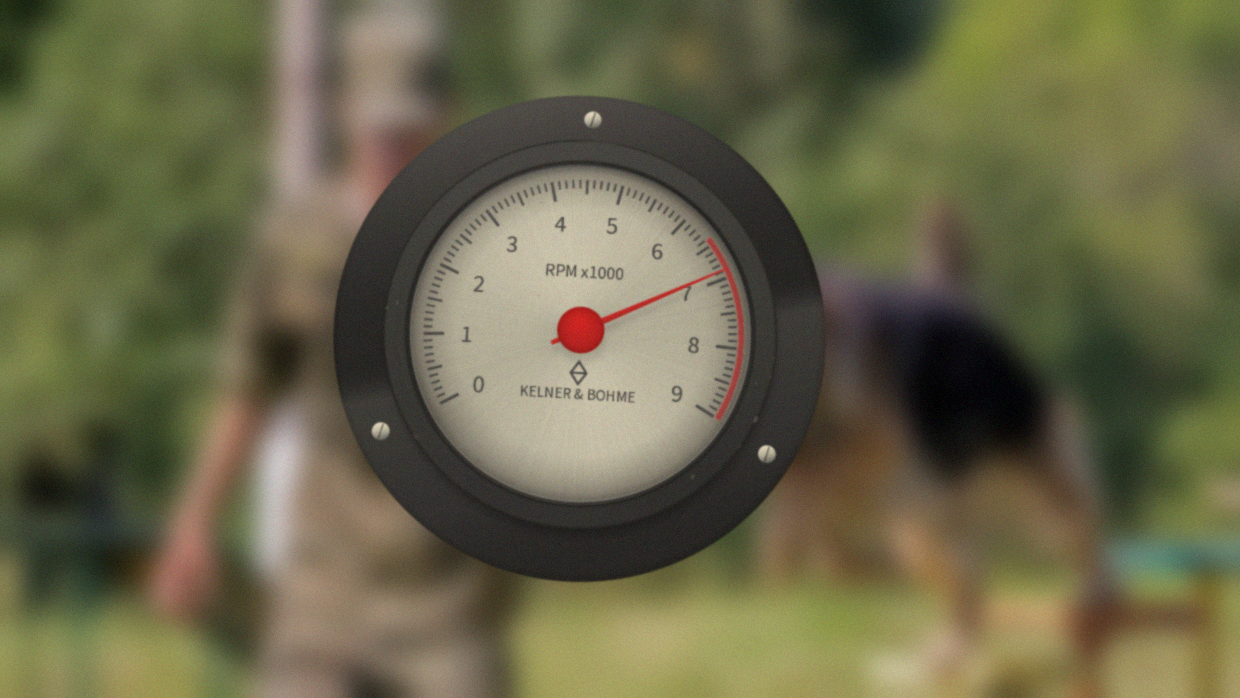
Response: 6900rpm
